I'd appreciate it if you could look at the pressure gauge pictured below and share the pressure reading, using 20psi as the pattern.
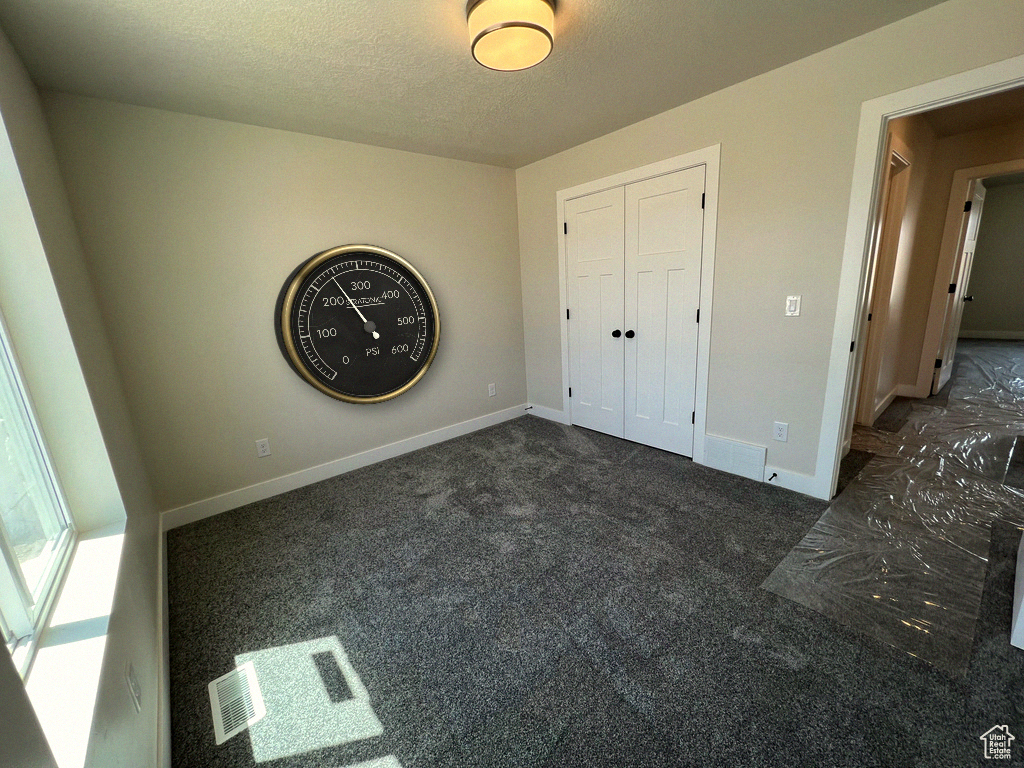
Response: 240psi
